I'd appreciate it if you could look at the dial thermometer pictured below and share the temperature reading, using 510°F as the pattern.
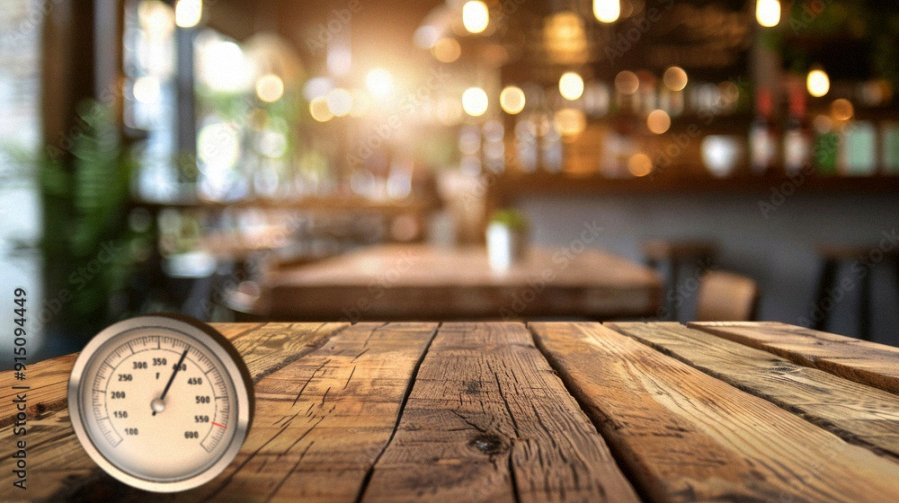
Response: 400°F
